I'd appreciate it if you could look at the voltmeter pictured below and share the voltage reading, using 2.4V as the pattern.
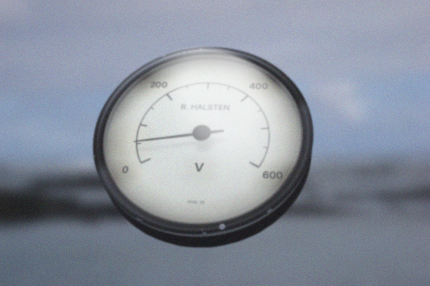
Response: 50V
